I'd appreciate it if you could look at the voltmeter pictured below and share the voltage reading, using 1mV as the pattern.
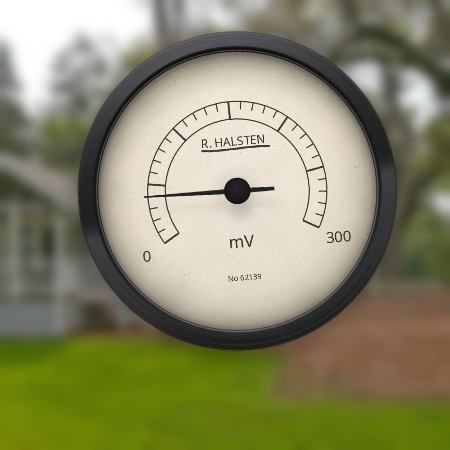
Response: 40mV
